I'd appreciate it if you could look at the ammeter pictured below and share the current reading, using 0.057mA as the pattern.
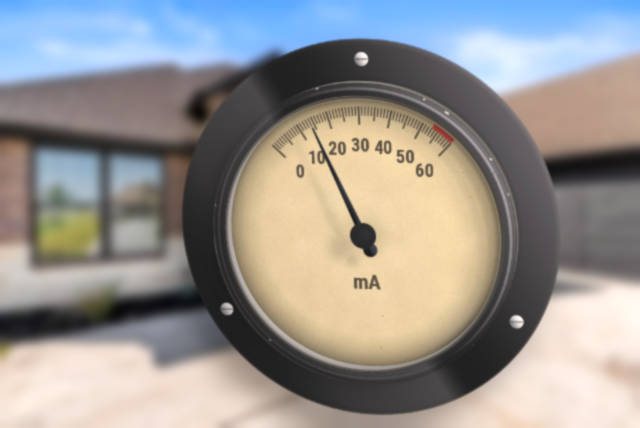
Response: 15mA
